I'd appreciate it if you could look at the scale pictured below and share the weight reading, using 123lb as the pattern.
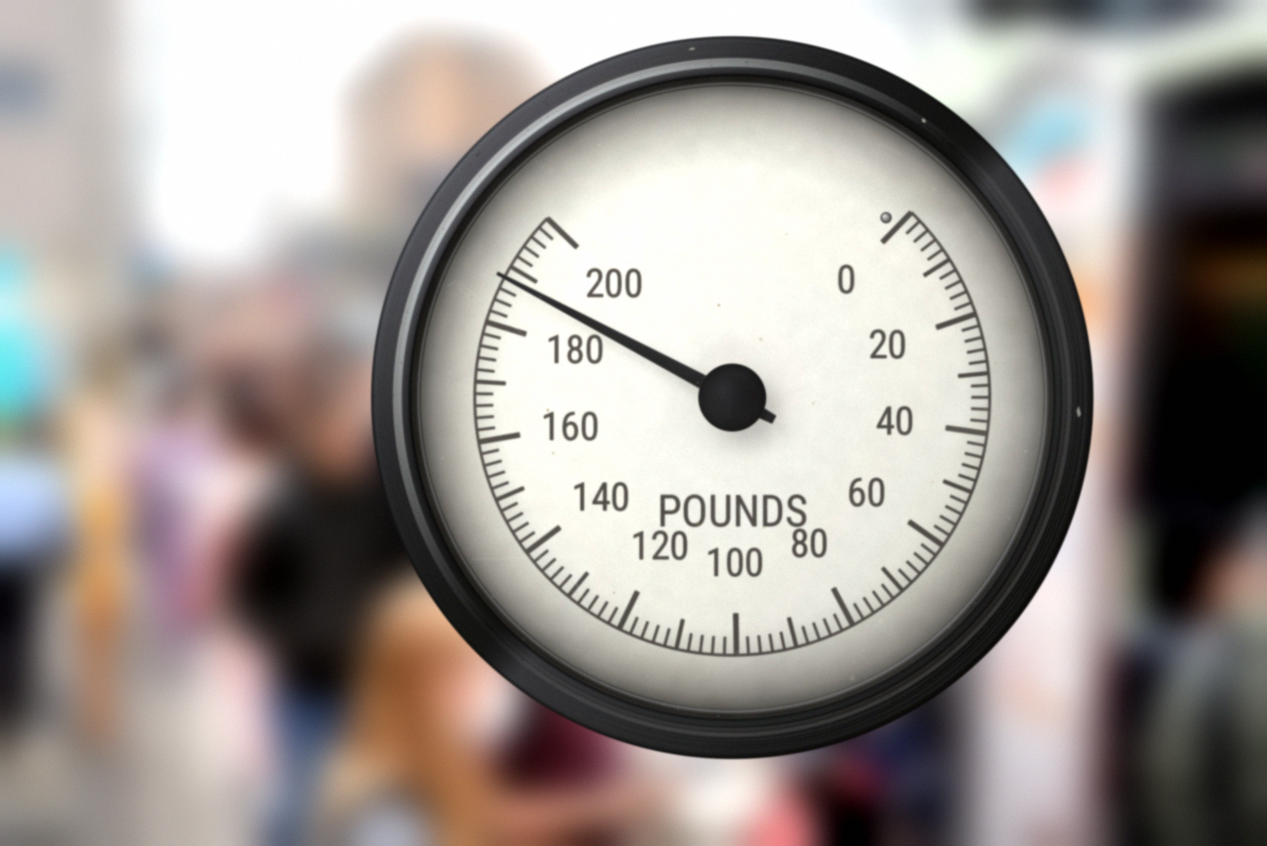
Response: 188lb
